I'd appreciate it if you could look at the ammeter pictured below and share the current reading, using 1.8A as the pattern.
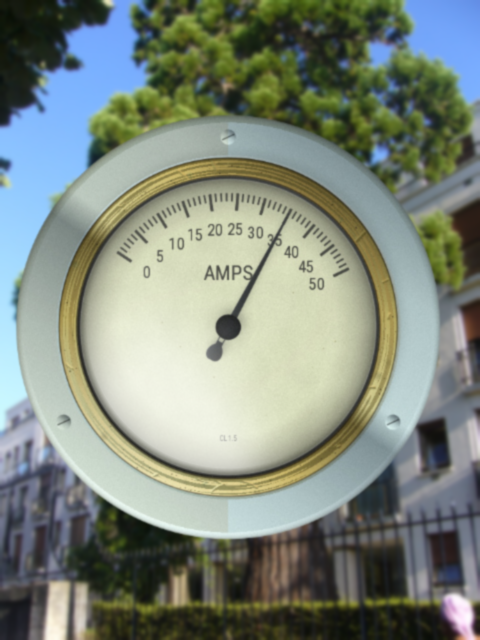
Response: 35A
